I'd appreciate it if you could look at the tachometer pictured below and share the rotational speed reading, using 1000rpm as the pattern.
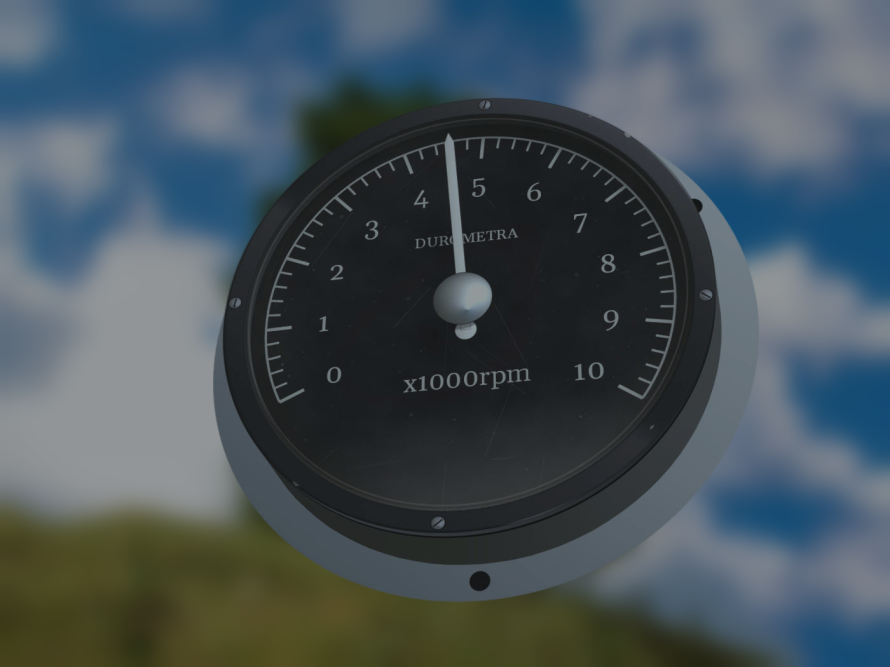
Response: 4600rpm
